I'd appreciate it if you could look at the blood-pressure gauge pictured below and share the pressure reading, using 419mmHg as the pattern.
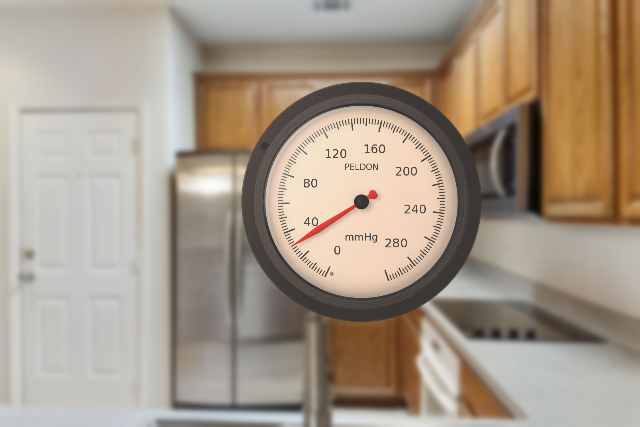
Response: 30mmHg
